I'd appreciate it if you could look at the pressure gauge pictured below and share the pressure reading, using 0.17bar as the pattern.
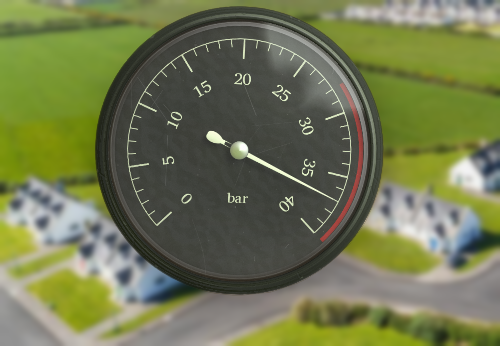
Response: 37bar
